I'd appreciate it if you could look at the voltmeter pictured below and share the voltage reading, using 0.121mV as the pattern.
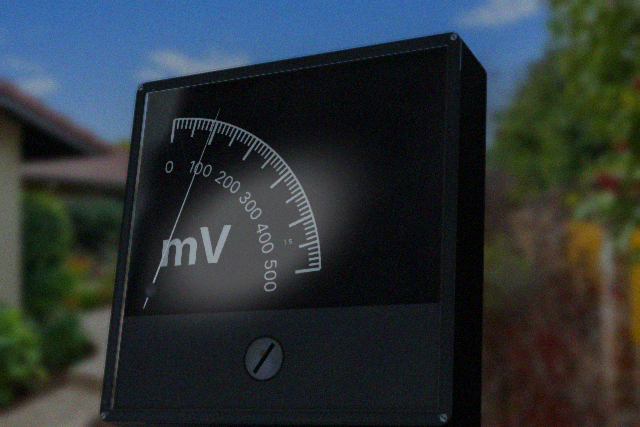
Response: 100mV
